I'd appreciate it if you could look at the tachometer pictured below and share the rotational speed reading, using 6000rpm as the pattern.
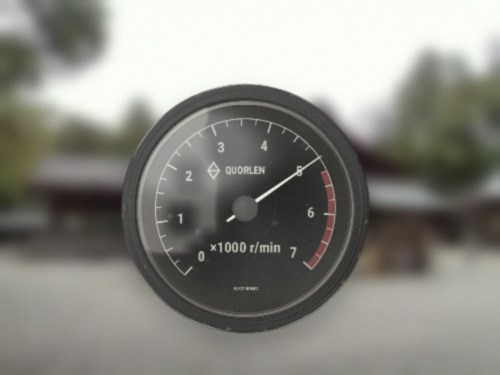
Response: 5000rpm
